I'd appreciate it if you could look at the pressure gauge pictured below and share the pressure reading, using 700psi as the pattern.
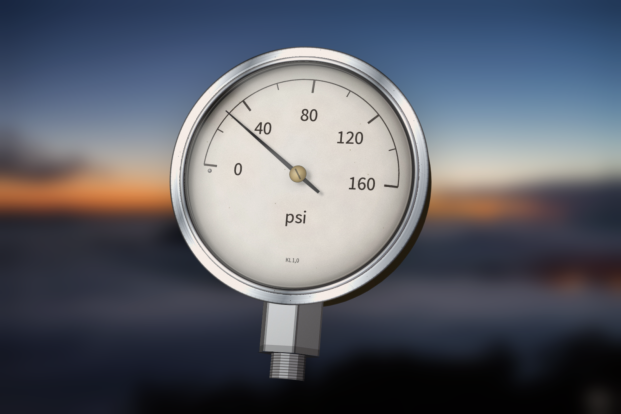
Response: 30psi
